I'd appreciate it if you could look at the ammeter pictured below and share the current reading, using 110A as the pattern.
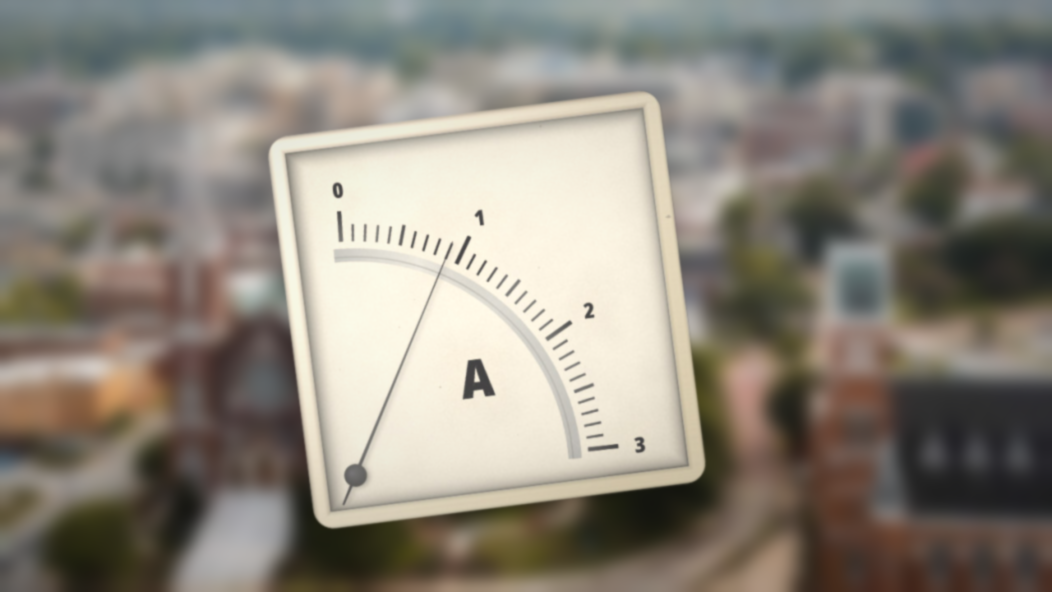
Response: 0.9A
